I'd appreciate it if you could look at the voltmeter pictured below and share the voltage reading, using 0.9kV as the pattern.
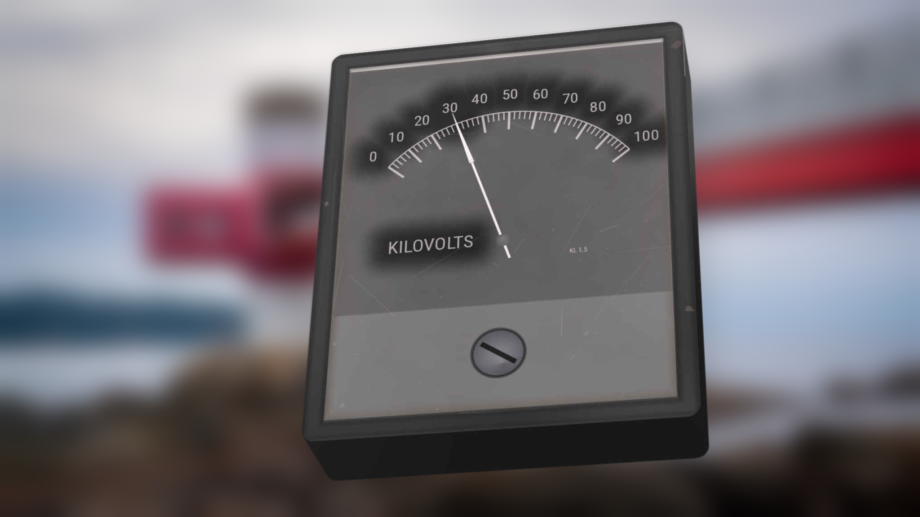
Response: 30kV
